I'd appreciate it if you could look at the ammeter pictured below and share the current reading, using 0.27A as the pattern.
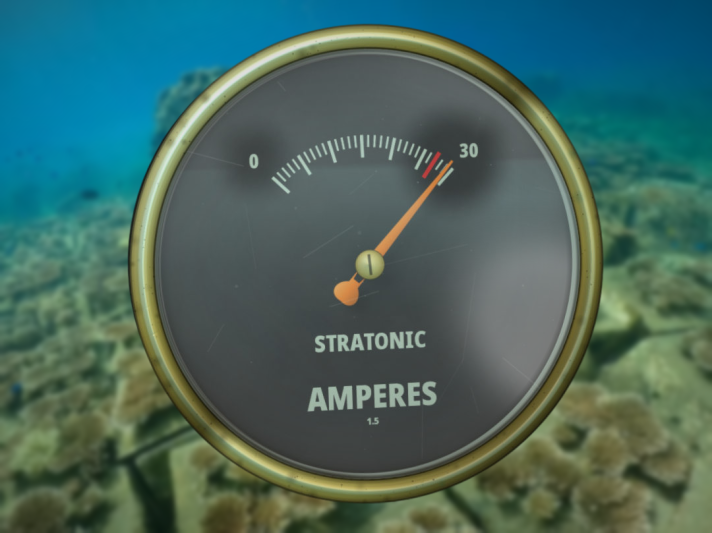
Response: 29A
